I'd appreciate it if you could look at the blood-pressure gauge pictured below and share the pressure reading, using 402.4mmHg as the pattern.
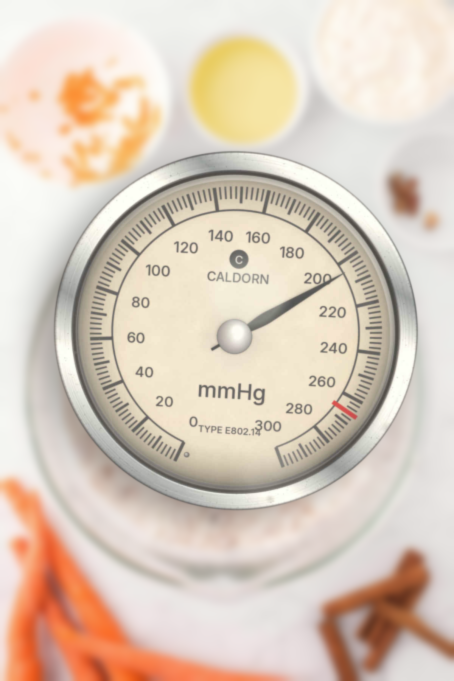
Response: 204mmHg
